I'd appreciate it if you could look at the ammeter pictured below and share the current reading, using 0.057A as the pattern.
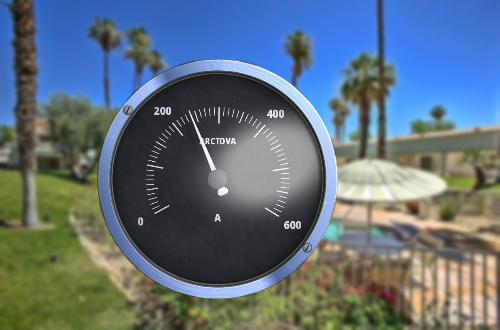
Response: 240A
